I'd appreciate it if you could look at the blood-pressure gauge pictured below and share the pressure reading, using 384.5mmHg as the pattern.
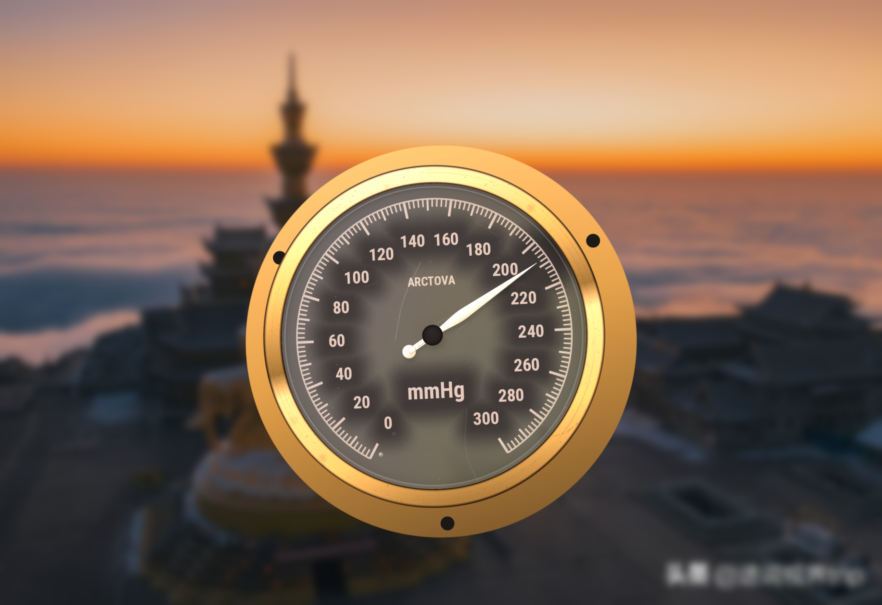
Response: 208mmHg
